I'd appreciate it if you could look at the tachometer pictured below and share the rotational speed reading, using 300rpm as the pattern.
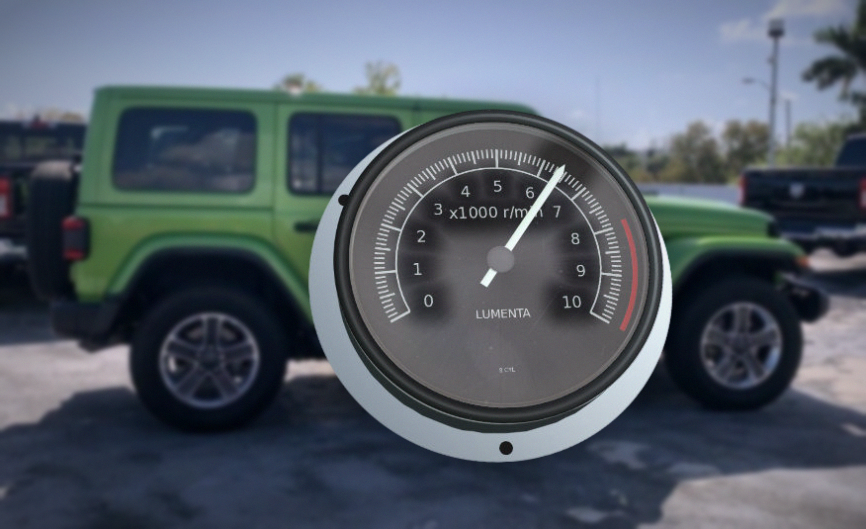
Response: 6400rpm
